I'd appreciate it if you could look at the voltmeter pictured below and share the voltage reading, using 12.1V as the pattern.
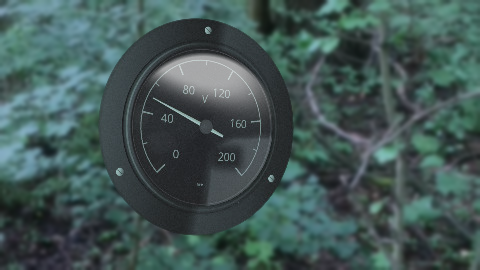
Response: 50V
